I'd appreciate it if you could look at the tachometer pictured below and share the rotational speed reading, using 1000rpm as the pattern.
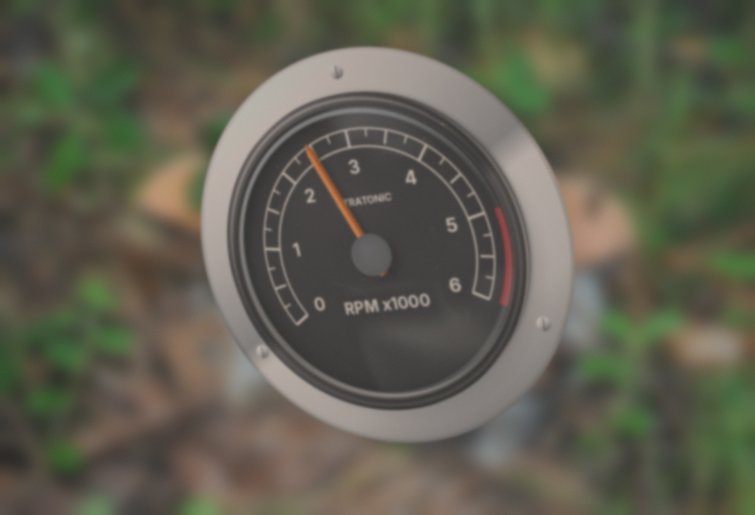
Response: 2500rpm
